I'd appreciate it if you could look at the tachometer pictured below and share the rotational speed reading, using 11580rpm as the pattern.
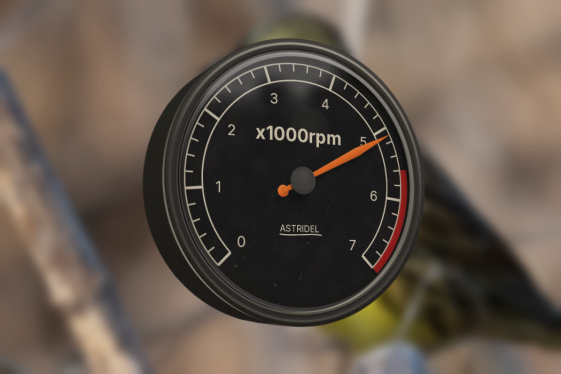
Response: 5100rpm
